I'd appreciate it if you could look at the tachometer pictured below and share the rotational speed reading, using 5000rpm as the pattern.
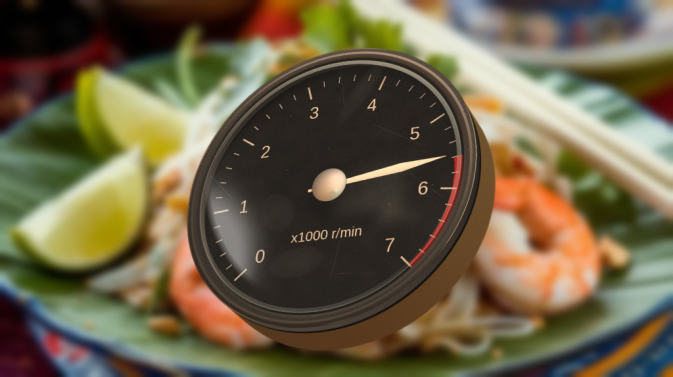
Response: 5600rpm
